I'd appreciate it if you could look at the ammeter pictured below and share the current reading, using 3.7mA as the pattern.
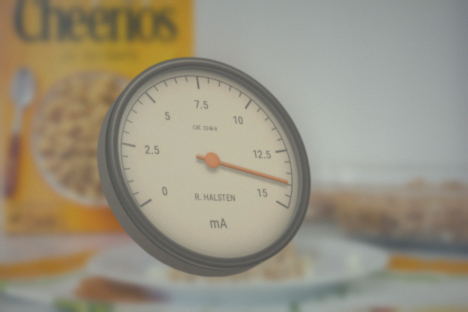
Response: 14mA
